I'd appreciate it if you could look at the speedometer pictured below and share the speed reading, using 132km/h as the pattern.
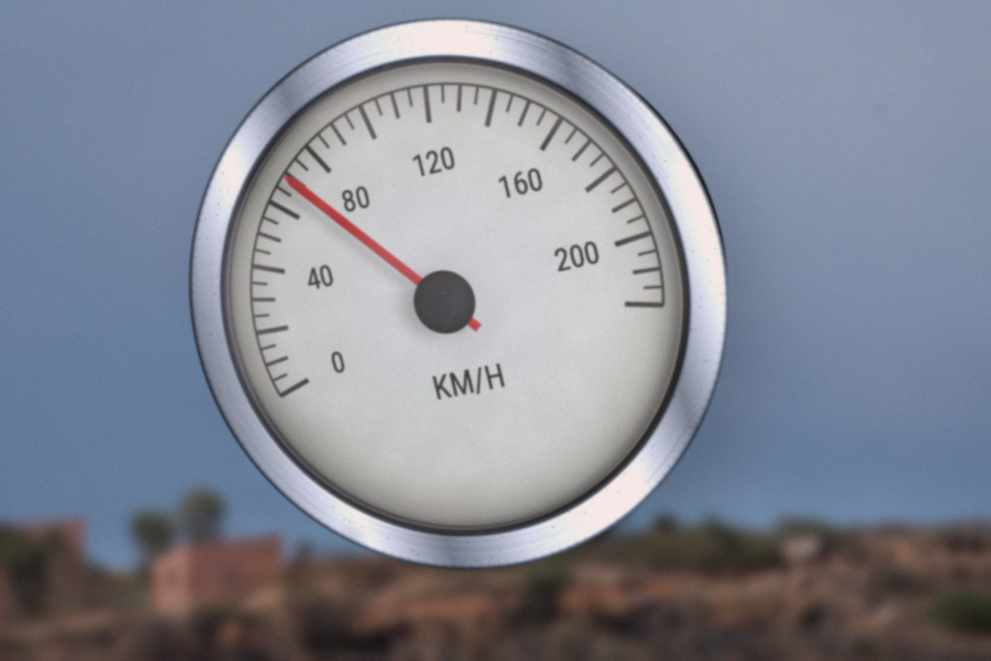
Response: 70km/h
